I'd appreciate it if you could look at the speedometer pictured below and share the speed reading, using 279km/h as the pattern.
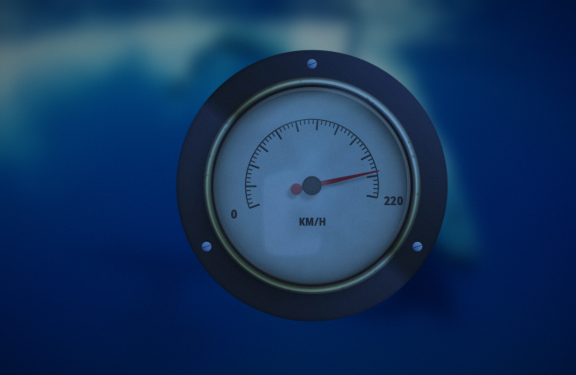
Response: 196km/h
